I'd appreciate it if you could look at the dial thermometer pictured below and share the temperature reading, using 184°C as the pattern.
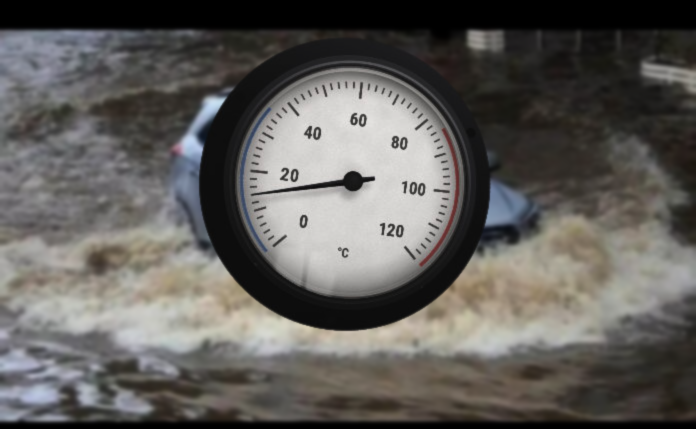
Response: 14°C
